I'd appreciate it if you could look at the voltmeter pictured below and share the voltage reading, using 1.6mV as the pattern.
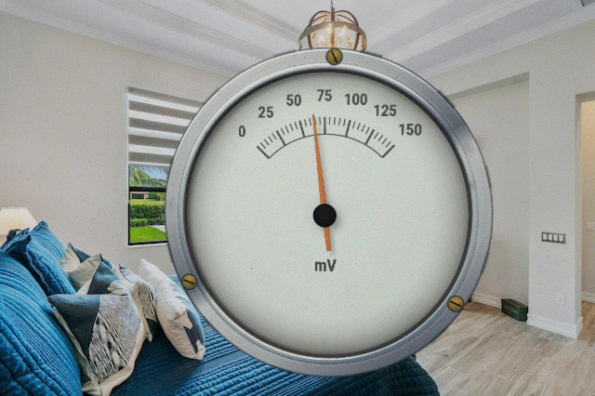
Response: 65mV
